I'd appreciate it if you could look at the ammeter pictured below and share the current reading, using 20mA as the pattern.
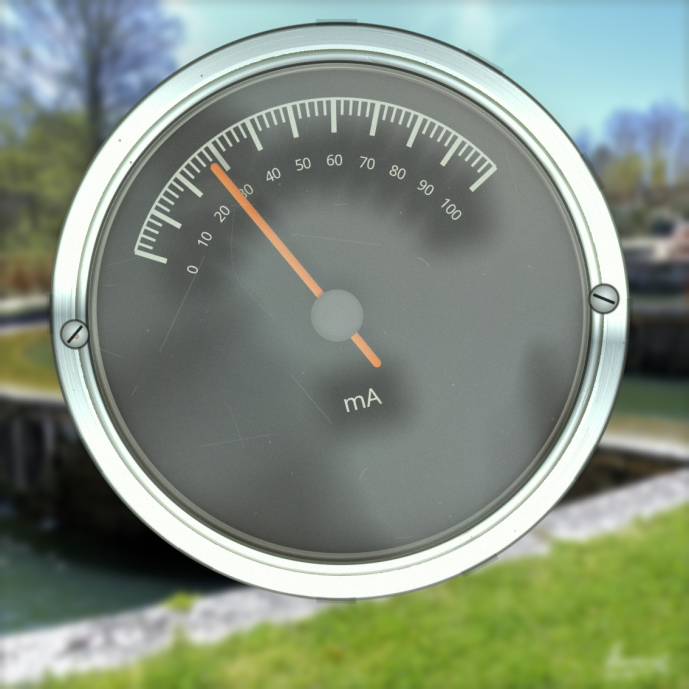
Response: 28mA
